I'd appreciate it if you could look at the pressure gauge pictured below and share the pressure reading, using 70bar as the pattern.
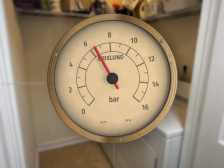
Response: 6.5bar
